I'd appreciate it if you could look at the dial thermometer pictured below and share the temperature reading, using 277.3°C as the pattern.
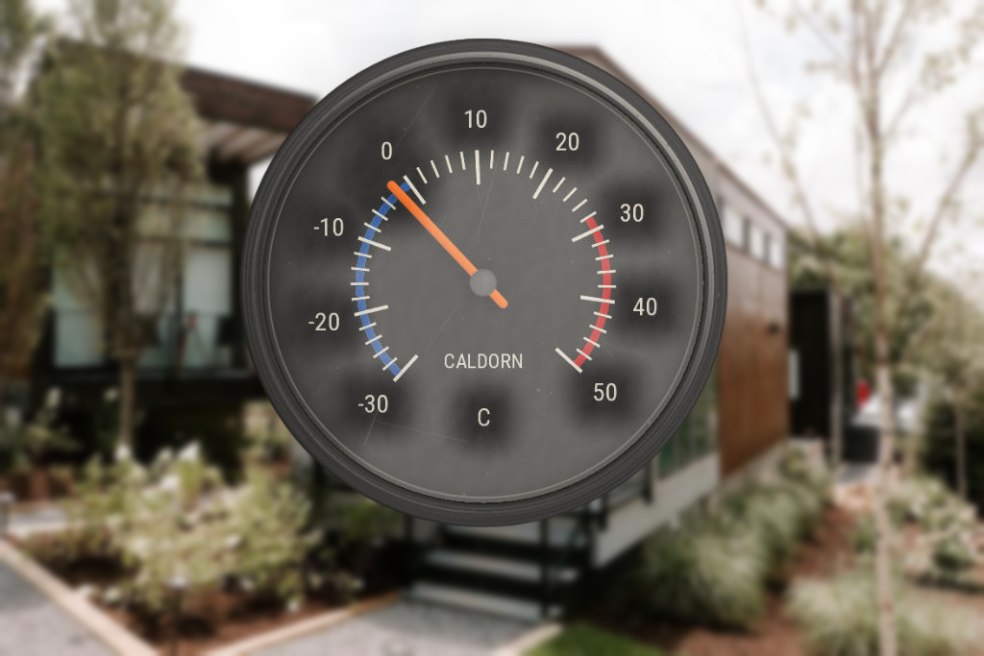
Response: -2°C
